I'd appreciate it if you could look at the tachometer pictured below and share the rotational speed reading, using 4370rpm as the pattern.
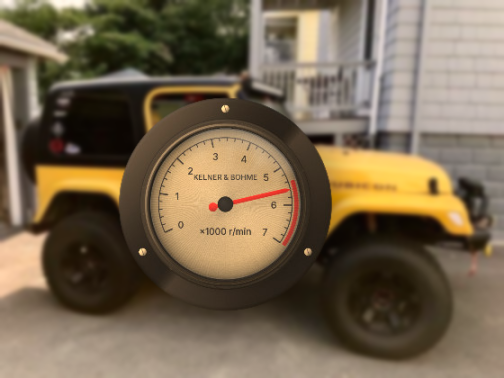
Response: 5600rpm
